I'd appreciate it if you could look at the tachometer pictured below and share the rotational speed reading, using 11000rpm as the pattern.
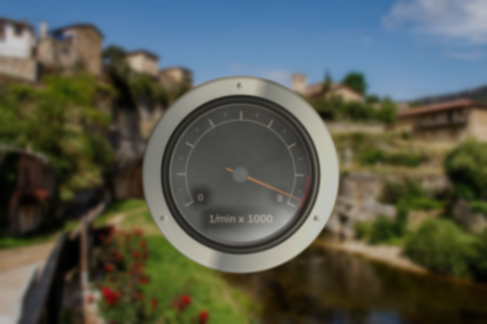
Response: 7750rpm
